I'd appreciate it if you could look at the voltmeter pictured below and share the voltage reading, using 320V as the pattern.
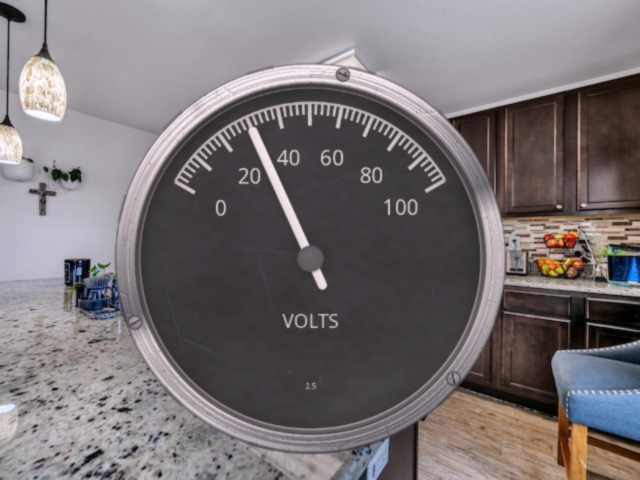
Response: 30V
